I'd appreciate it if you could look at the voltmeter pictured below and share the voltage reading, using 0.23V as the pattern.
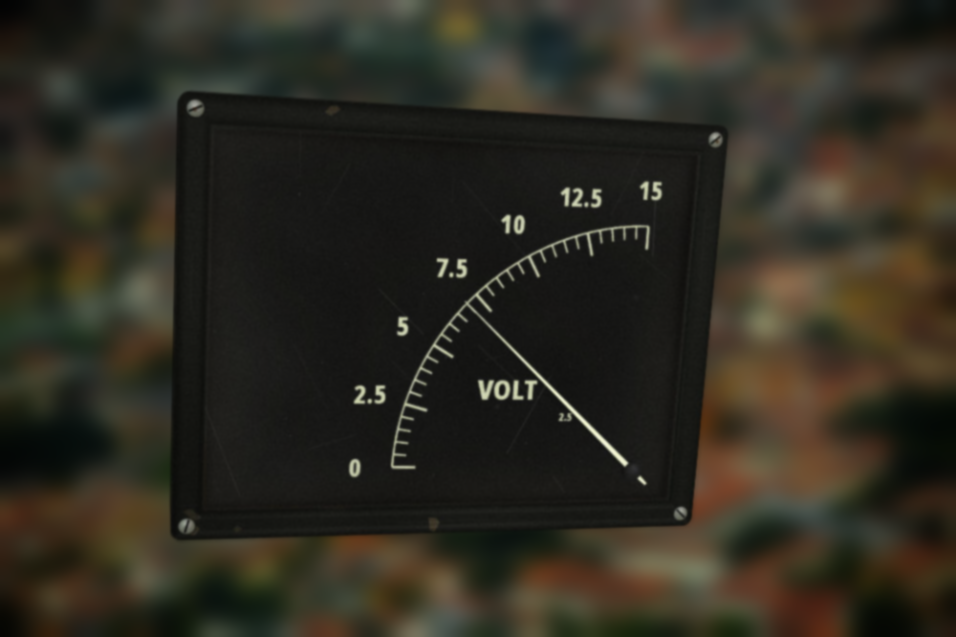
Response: 7V
